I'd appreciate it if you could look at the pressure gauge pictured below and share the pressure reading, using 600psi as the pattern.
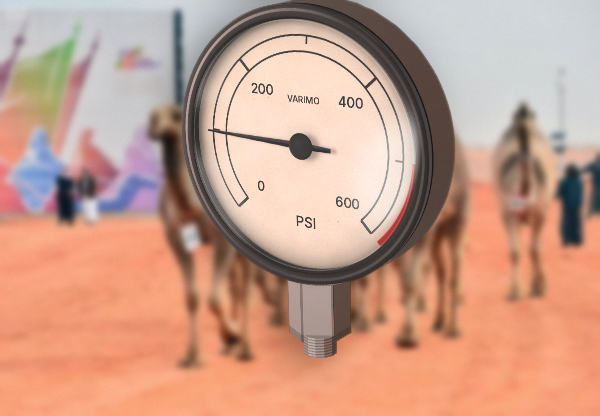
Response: 100psi
